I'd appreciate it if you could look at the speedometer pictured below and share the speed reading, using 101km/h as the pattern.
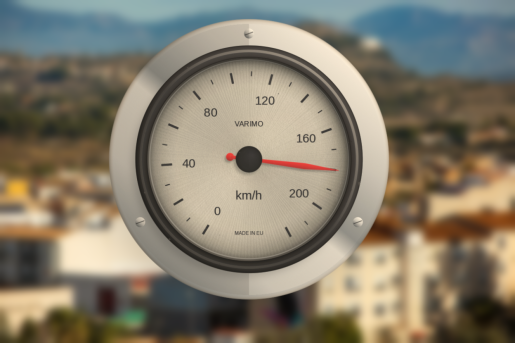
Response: 180km/h
